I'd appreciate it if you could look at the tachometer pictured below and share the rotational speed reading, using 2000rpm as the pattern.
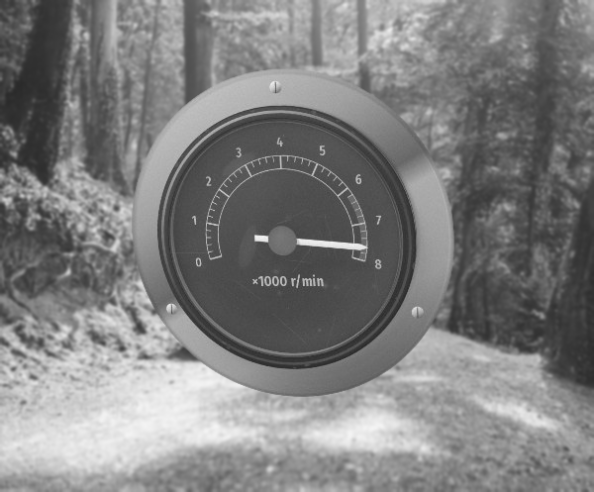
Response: 7600rpm
